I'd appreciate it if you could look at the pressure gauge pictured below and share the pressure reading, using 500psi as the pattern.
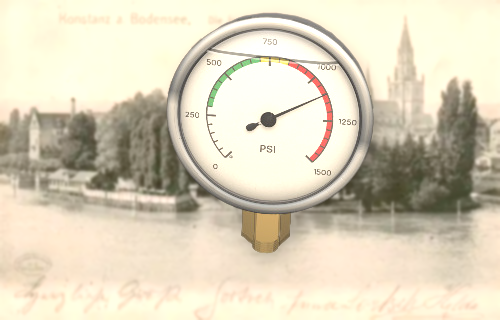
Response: 1100psi
